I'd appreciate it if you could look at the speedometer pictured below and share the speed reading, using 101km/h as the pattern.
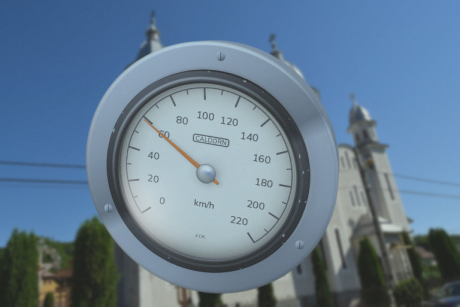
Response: 60km/h
